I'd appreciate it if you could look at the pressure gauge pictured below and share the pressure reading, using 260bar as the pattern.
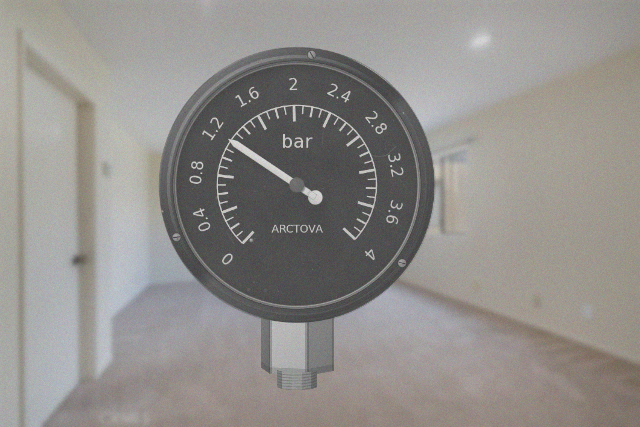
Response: 1.2bar
